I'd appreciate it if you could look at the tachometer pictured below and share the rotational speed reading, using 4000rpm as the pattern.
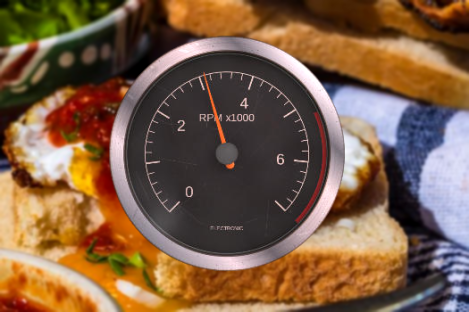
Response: 3100rpm
